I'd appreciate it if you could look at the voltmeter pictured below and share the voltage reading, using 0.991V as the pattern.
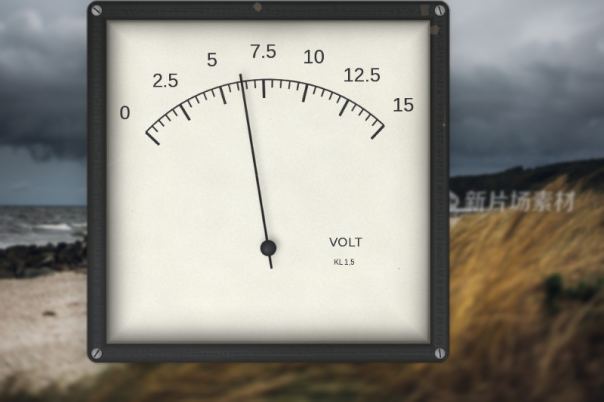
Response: 6.25V
